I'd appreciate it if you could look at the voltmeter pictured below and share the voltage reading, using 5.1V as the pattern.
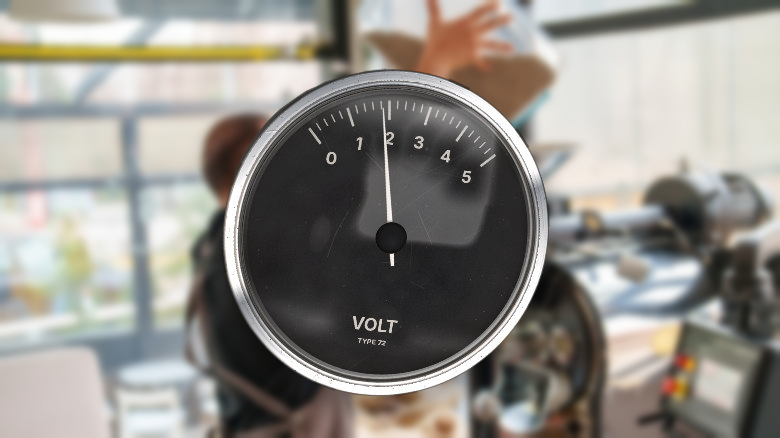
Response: 1.8V
